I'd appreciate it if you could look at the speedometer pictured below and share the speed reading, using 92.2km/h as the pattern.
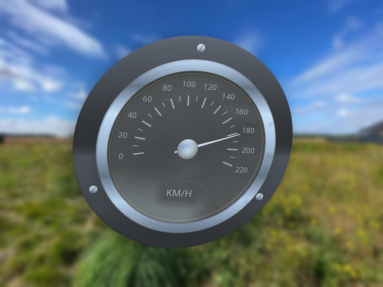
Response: 180km/h
